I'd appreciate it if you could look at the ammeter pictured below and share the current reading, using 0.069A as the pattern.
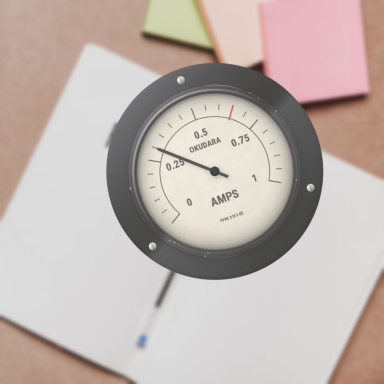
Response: 0.3A
